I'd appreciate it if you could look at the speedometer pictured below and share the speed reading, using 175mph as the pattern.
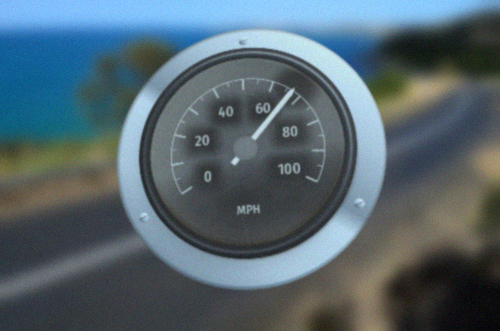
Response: 67.5mph
